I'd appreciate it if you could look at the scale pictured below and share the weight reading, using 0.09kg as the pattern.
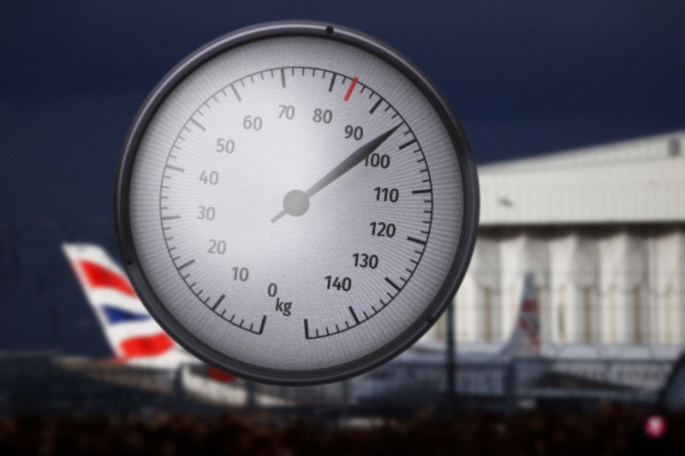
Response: 96kg
